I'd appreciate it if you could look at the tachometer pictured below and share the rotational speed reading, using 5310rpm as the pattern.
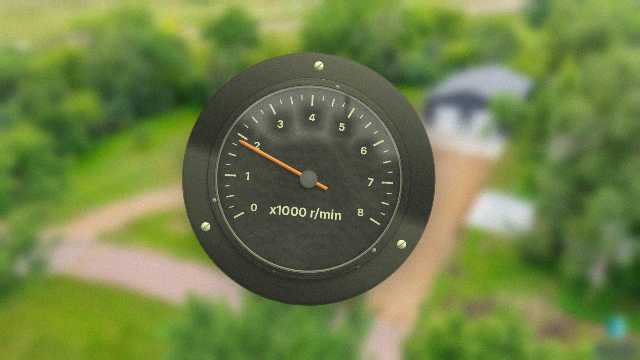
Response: 1875rpm
